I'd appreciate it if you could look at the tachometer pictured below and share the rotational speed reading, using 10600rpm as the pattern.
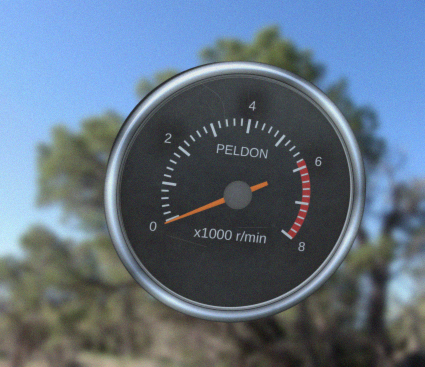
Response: 0rpm
